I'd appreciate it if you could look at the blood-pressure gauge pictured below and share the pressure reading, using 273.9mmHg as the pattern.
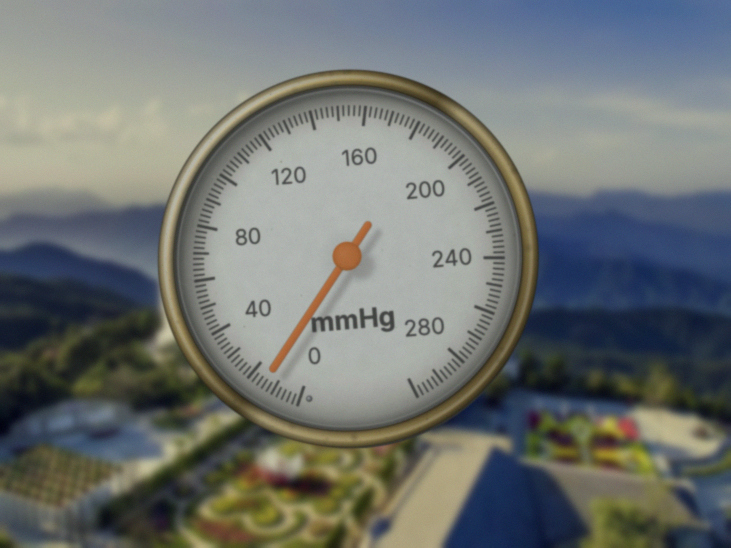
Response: 14mmHg
